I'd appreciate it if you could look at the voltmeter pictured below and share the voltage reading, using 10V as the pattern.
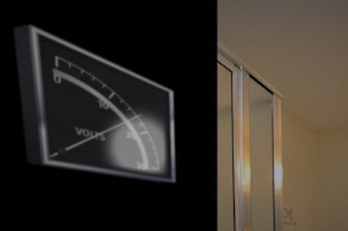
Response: 16V
